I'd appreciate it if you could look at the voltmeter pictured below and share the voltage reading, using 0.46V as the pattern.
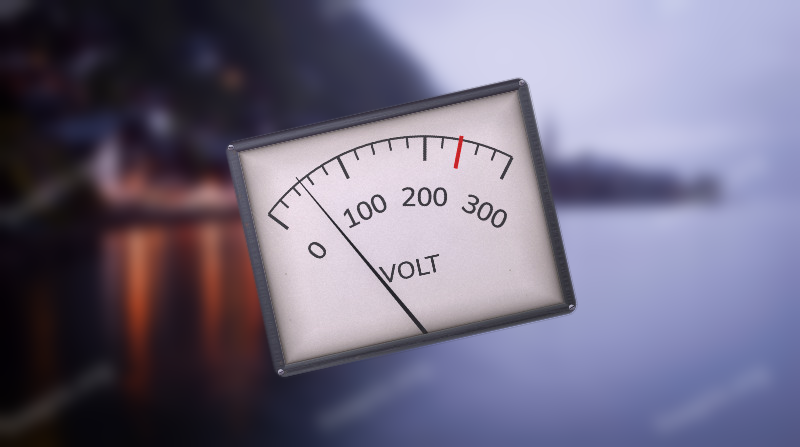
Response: 50V
